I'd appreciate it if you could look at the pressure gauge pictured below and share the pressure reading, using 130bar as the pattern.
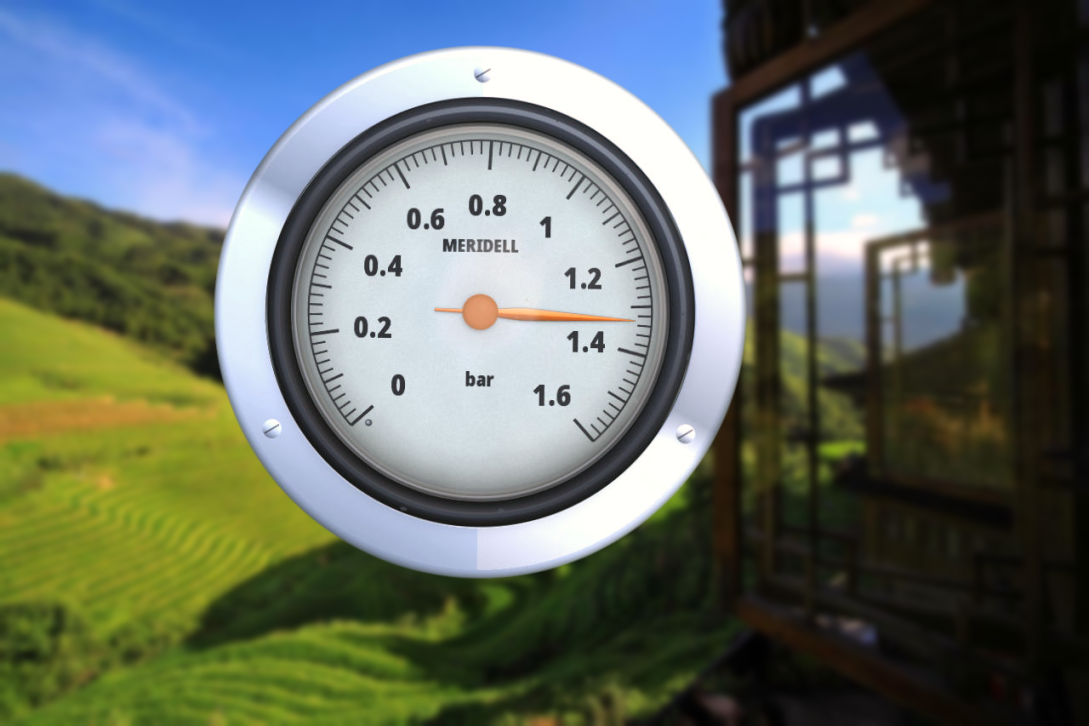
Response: 1.33bar
